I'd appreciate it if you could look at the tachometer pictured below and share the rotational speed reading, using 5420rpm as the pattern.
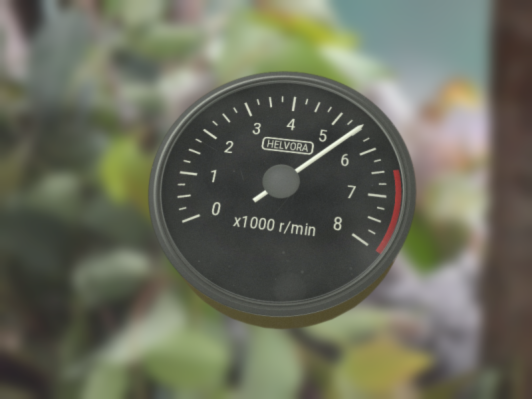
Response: 5500rpm
